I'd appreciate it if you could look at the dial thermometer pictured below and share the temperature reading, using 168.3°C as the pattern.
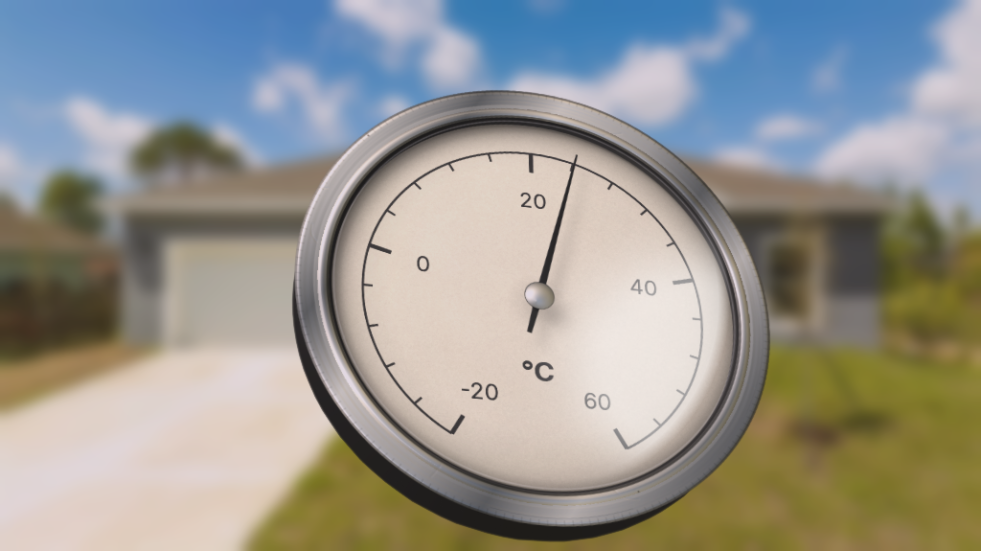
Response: 24°C
